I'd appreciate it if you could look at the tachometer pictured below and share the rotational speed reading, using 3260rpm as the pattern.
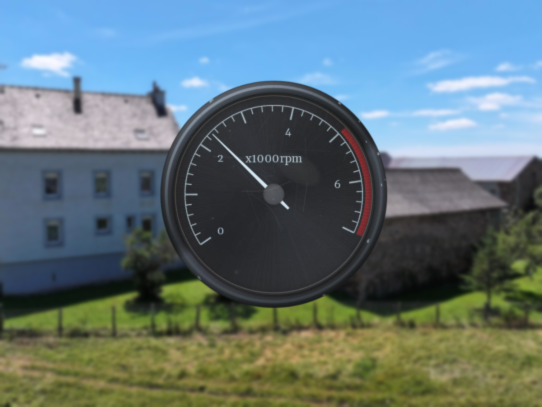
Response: 2300rpm
